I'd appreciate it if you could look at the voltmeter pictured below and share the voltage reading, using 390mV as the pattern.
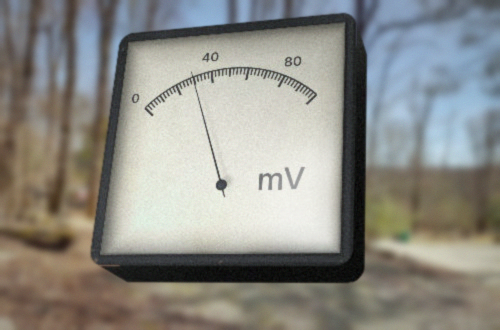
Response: 30mV
